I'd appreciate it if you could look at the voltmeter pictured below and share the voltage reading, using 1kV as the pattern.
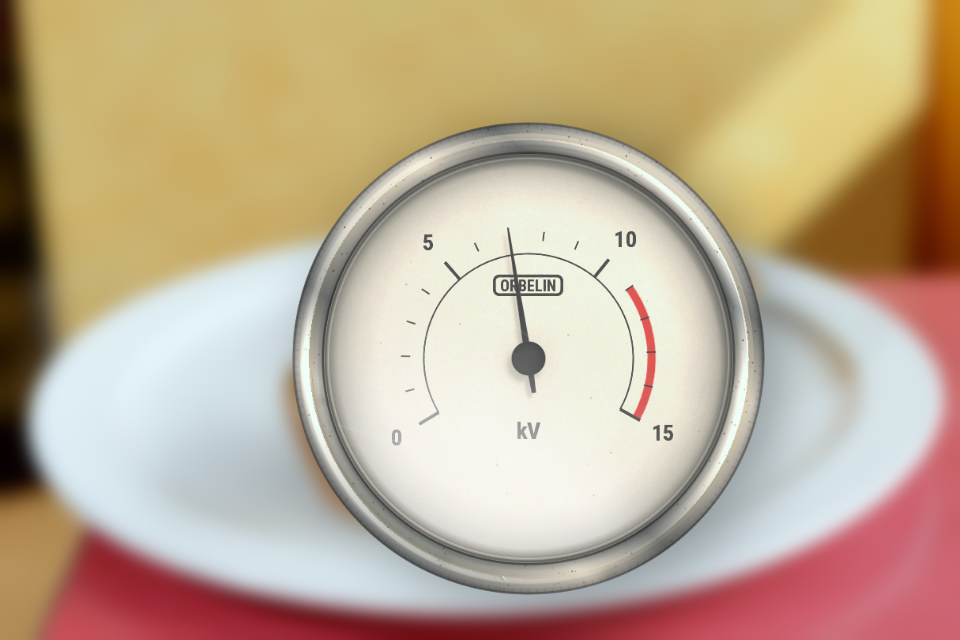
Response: 7kV
